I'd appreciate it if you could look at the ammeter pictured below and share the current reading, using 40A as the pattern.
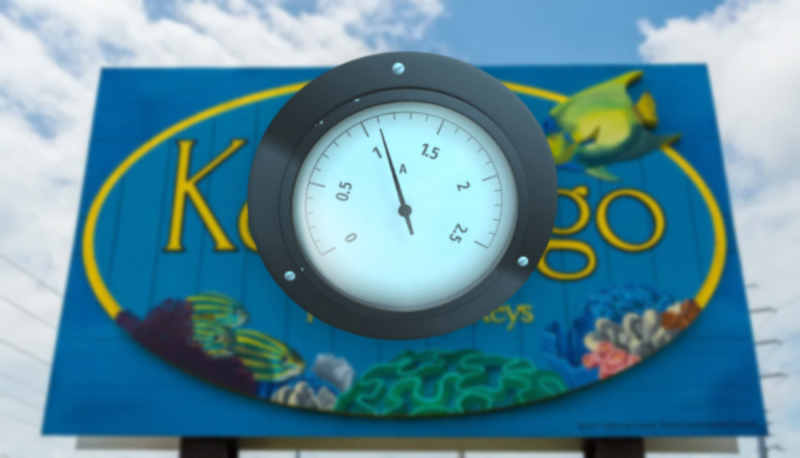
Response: 1.1A
